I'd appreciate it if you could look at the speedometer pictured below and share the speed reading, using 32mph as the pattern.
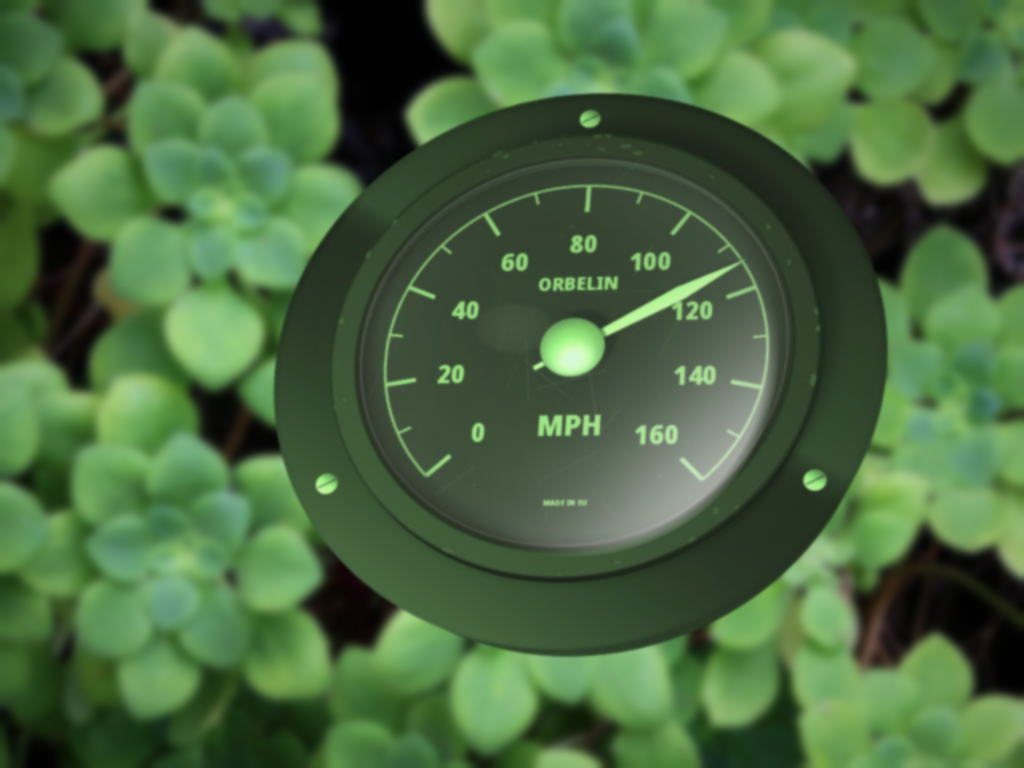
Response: 115mph
